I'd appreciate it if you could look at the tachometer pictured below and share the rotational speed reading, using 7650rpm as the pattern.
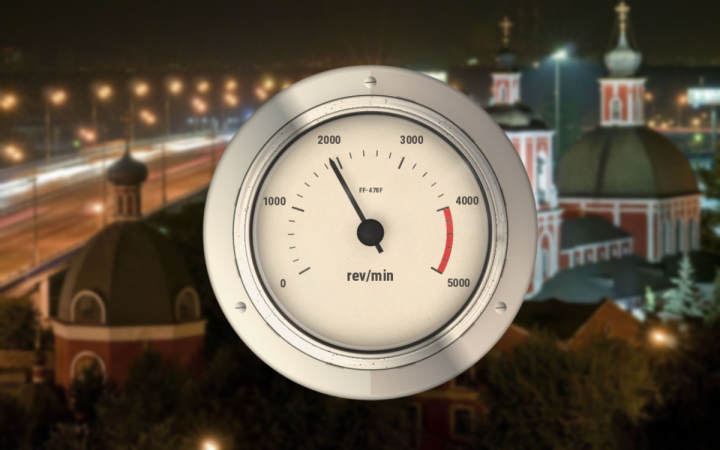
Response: 1900rpm
